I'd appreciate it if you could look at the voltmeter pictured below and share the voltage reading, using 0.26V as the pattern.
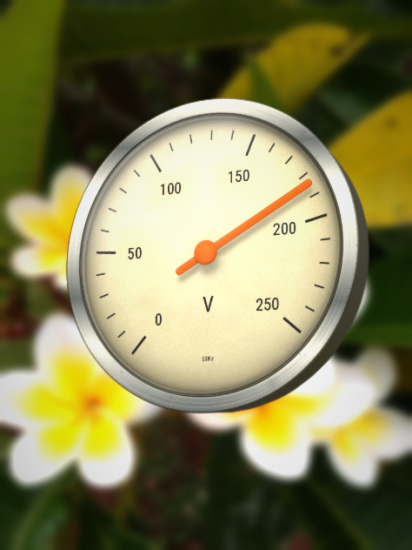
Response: 185V
